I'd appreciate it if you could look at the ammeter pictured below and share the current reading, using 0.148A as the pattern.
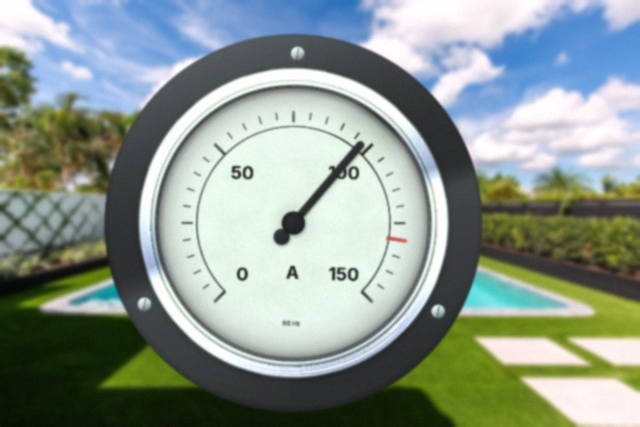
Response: 97.5A
